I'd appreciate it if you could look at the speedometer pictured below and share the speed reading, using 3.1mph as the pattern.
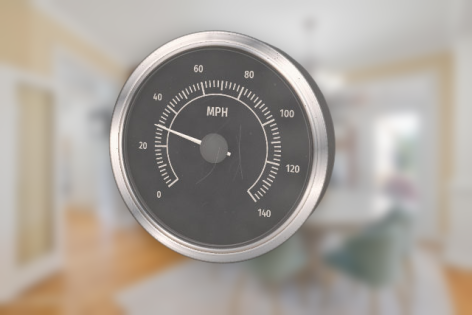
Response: 30mph
